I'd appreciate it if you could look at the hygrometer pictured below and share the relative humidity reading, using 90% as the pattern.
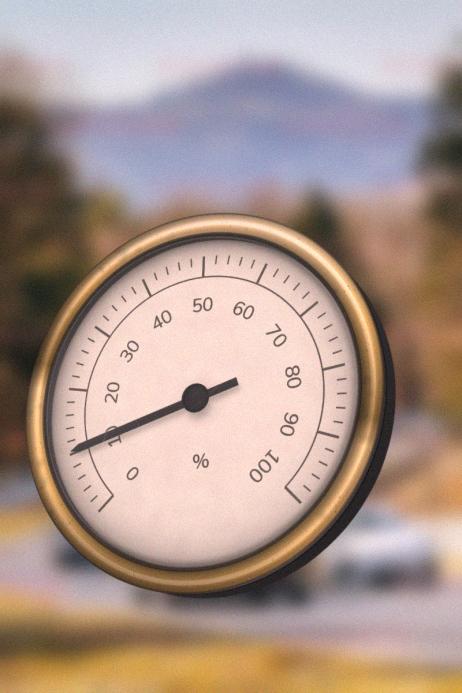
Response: 10%
